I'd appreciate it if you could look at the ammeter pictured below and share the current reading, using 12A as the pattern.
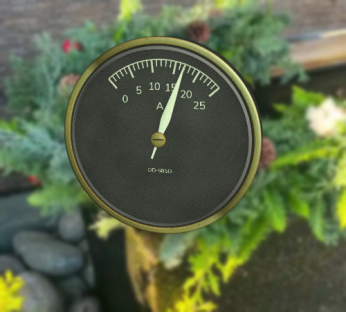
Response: 17A
